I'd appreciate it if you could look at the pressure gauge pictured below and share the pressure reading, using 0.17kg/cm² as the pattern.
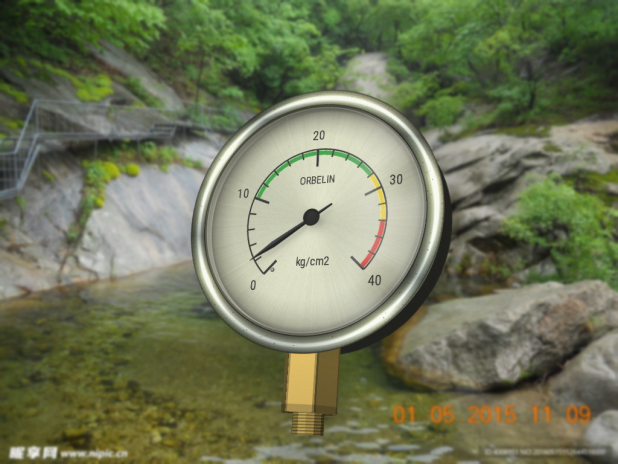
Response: 2kg/cm²
